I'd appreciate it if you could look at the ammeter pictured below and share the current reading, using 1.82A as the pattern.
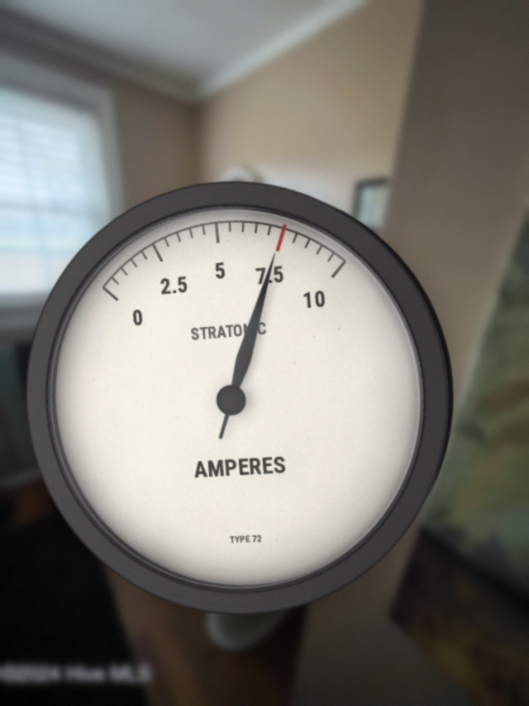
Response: 7.5A
